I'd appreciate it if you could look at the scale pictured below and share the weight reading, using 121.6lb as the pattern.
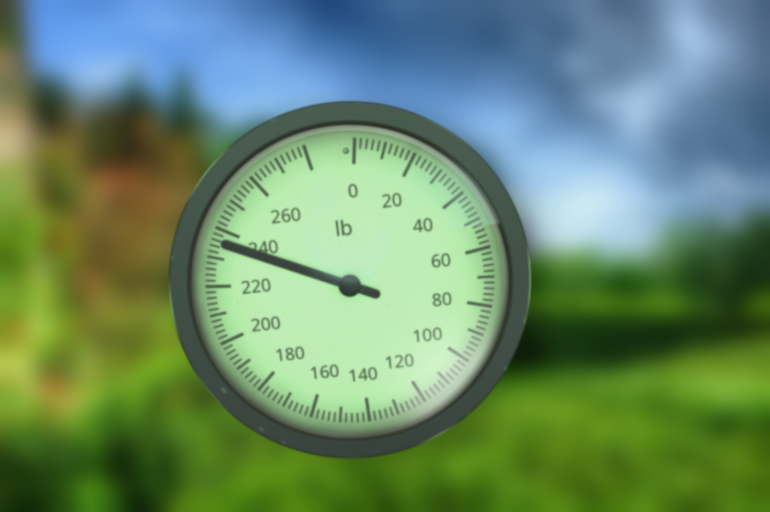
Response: 236lb
